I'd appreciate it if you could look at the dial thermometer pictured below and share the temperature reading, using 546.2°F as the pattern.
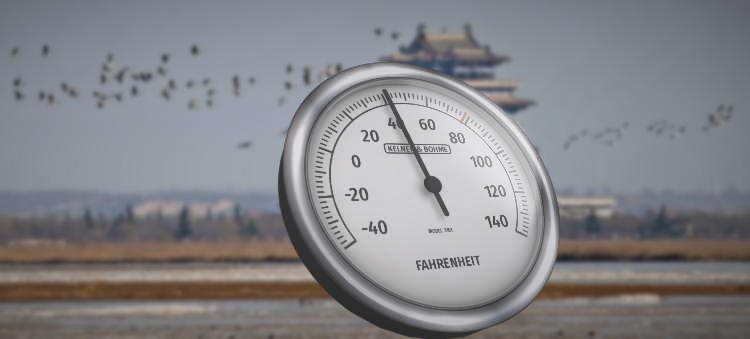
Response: 40°F
